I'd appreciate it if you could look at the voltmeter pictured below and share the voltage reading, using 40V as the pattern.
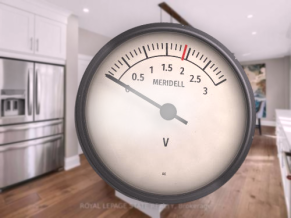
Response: 0V
